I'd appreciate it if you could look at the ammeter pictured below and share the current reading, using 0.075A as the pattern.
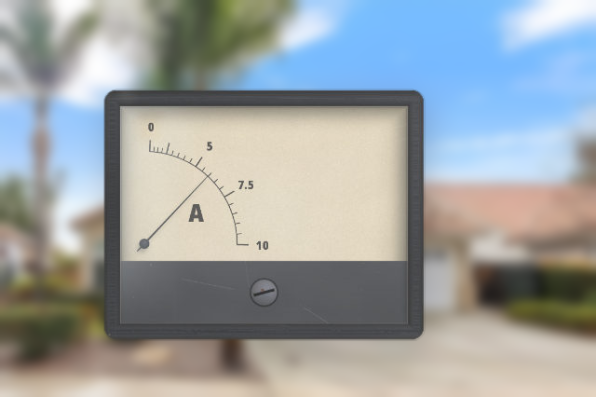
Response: 6A
